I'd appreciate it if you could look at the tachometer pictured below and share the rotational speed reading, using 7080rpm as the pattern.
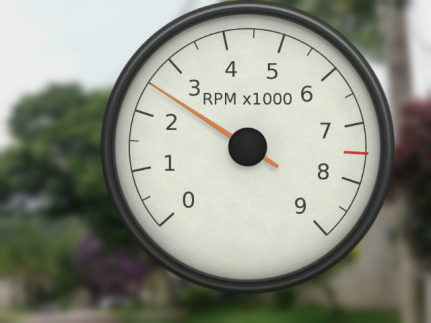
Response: 2500rpm
